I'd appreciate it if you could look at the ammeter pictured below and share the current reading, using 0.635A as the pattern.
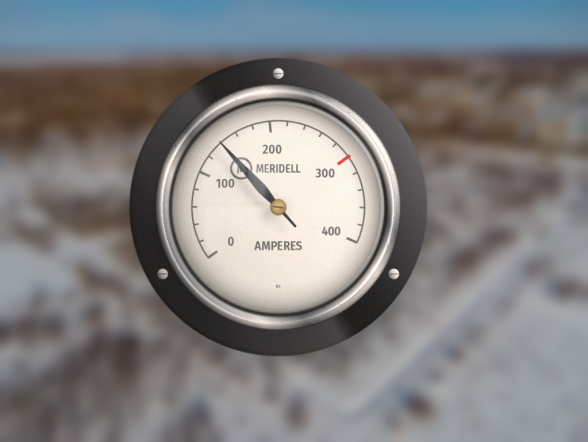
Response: 140A
